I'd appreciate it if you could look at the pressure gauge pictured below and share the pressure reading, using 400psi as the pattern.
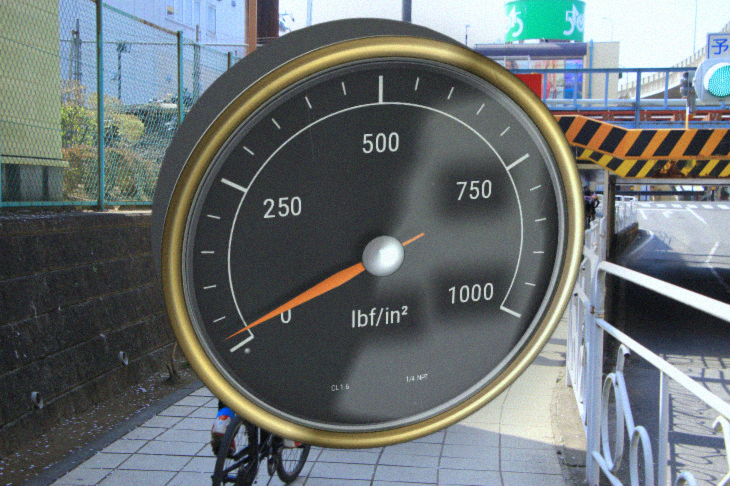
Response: 25psi
